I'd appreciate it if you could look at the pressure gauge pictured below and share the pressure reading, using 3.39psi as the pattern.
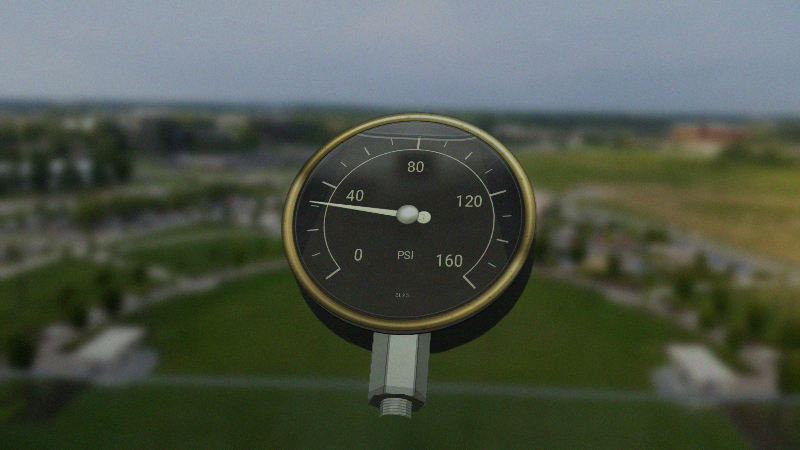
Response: 30psi
